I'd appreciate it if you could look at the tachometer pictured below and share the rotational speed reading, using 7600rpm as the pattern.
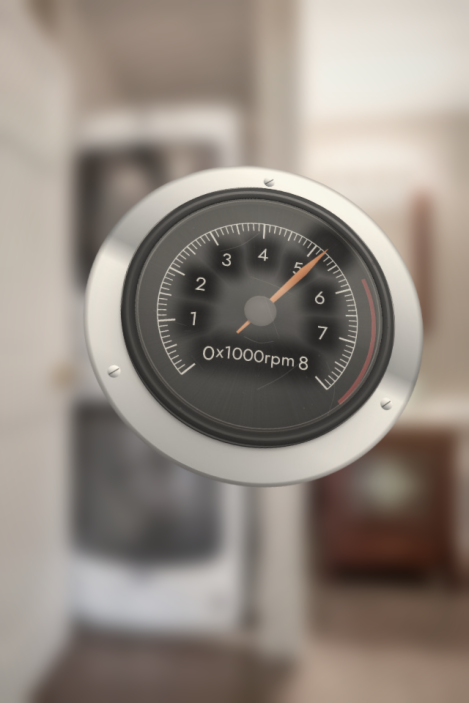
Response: 5200rpm
